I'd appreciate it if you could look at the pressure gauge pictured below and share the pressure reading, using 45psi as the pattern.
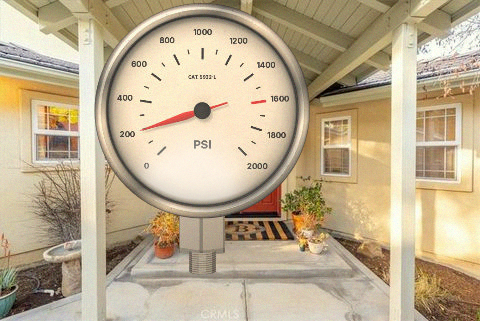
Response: 200psi
